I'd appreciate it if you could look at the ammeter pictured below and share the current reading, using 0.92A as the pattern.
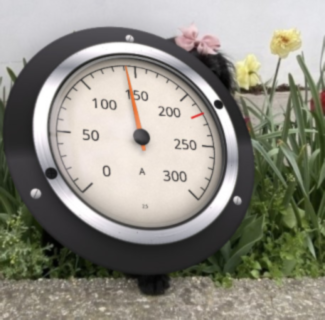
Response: 140A
